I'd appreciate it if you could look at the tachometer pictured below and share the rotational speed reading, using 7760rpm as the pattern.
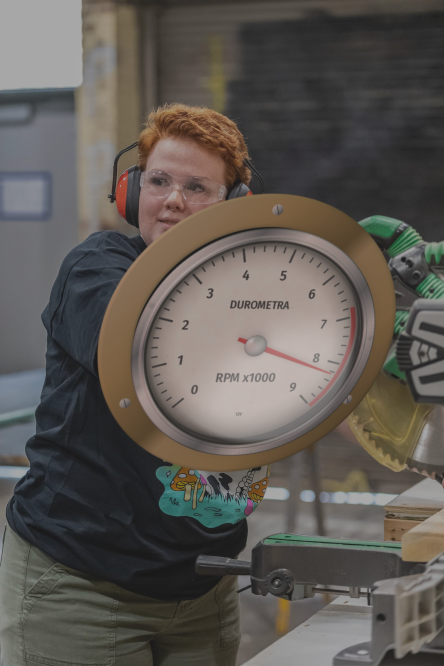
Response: 8200rpm
